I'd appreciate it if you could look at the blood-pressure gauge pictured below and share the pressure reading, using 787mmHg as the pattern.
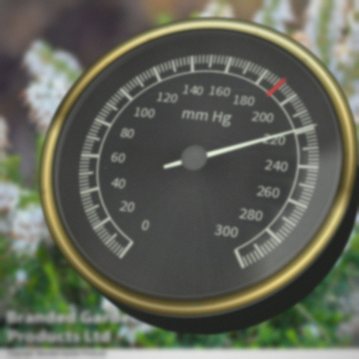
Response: 220mmHg
